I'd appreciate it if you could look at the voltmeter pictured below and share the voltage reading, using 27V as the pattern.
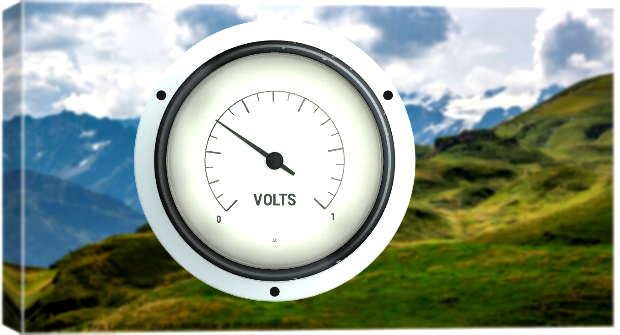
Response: 0.3V
